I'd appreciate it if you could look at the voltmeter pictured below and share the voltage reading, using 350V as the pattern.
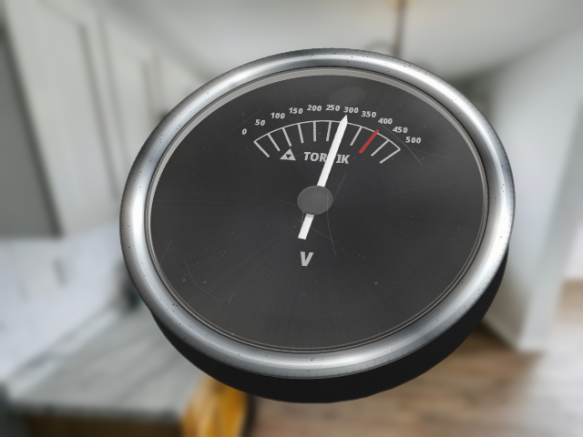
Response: 300V
